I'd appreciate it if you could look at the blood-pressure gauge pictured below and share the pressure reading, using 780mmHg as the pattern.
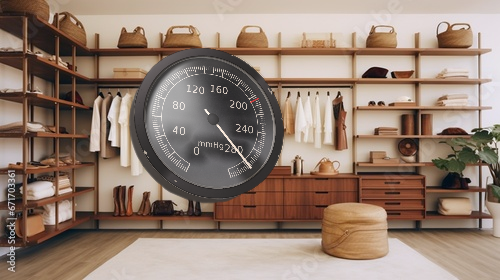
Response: 280mmHg
